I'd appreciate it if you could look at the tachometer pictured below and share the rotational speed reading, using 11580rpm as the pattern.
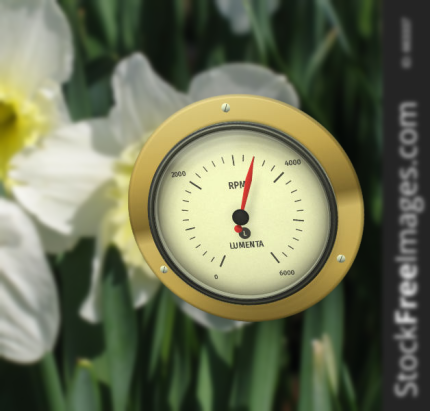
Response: 3400rpm
